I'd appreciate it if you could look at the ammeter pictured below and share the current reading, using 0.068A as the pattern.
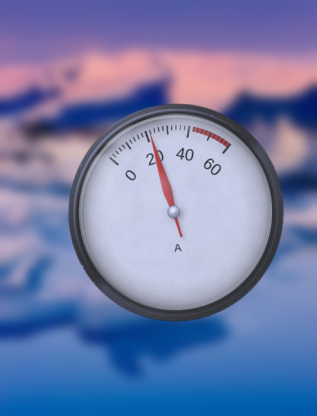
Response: 22A
